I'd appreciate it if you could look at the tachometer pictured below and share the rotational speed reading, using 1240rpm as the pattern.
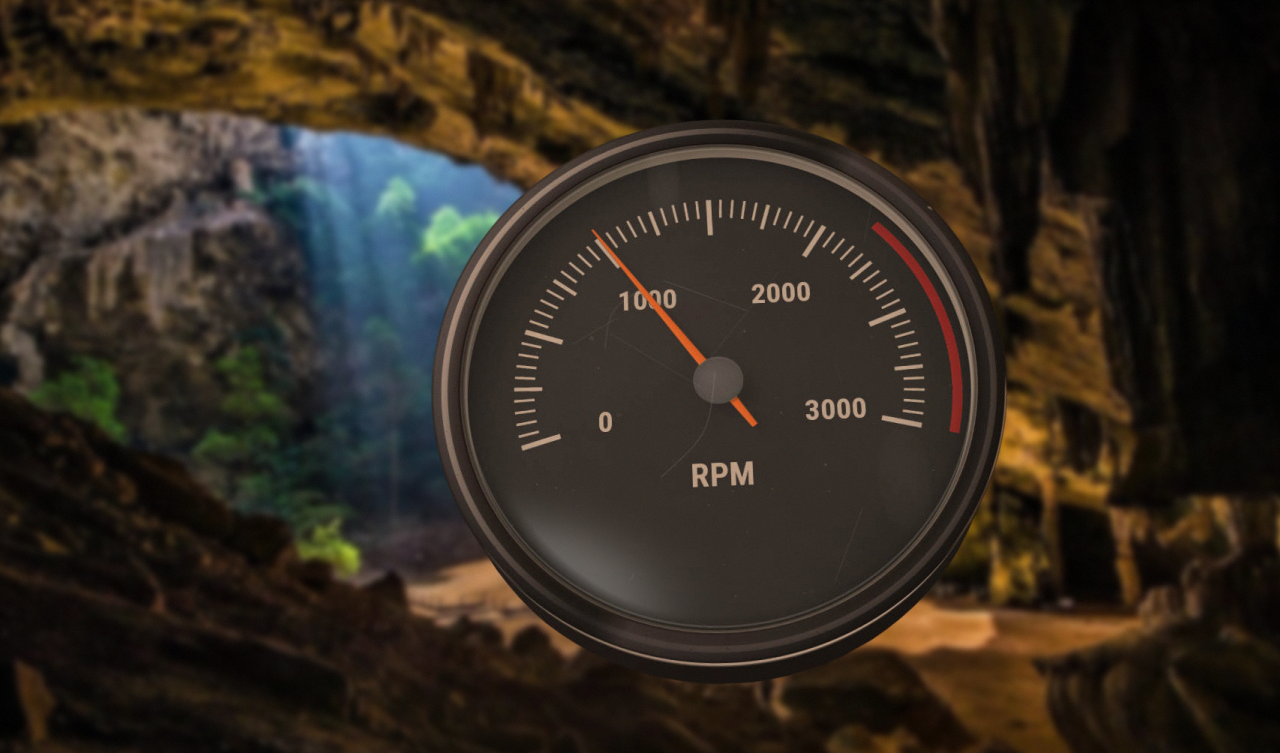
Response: 1000rpm
